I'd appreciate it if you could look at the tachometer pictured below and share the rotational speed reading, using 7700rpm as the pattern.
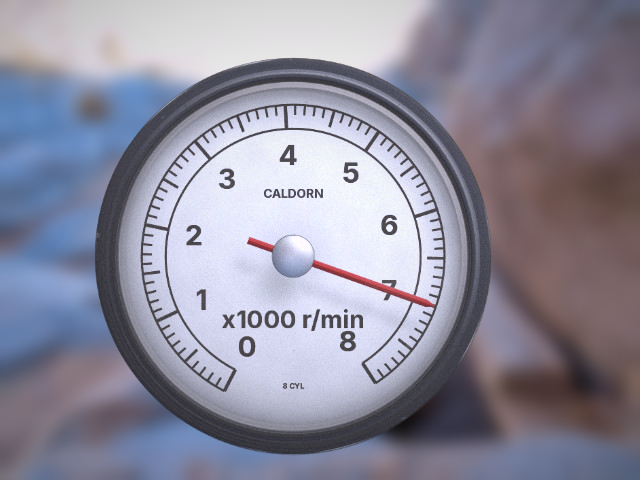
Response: 7000rpm
